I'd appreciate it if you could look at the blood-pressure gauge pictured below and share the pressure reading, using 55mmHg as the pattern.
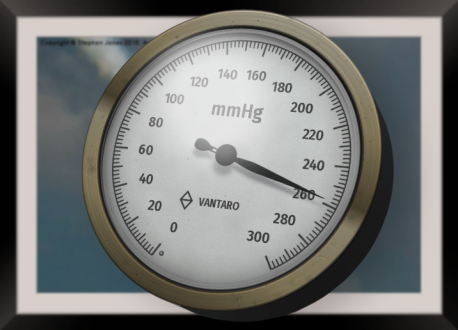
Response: 258mmHg
